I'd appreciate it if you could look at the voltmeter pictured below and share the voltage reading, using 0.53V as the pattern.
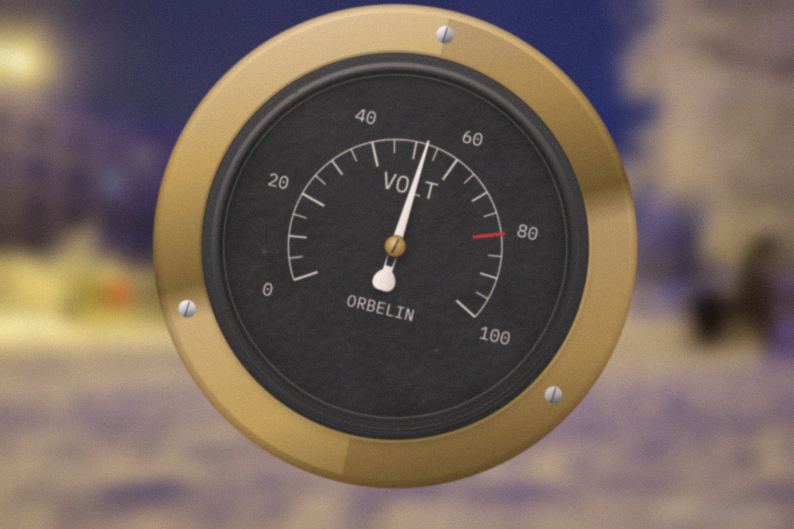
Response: 52.5V
